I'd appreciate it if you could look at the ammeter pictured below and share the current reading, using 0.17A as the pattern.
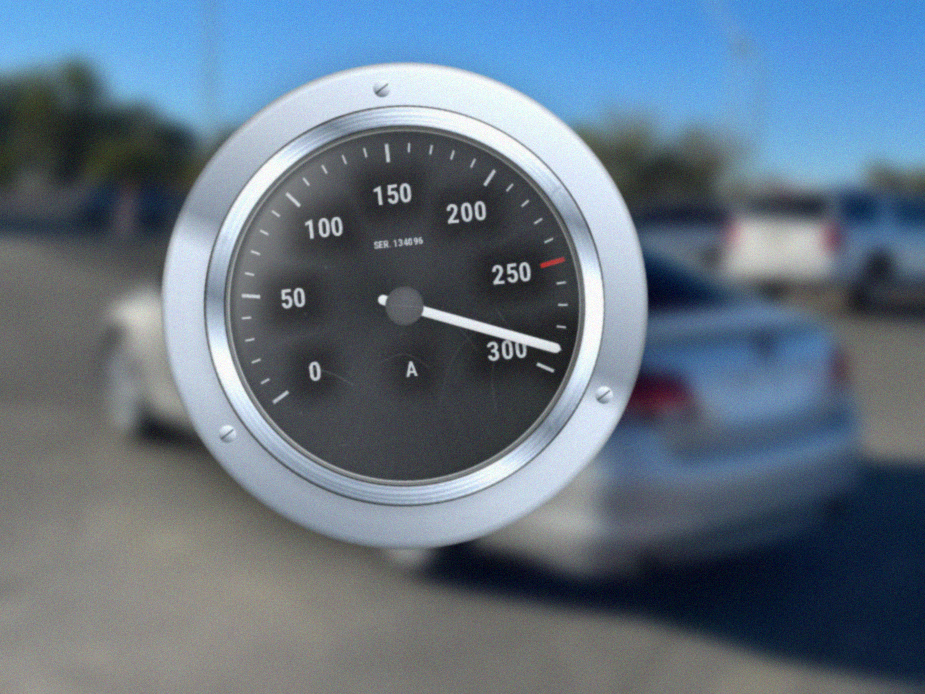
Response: 290A
